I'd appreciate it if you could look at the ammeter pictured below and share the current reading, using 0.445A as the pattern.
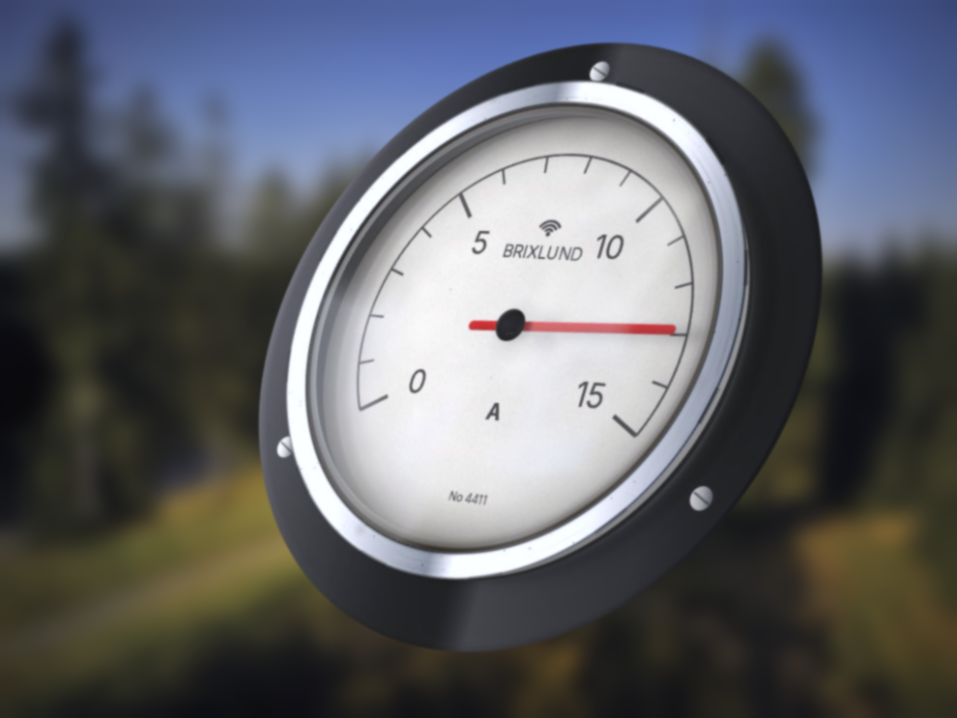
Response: 13A
